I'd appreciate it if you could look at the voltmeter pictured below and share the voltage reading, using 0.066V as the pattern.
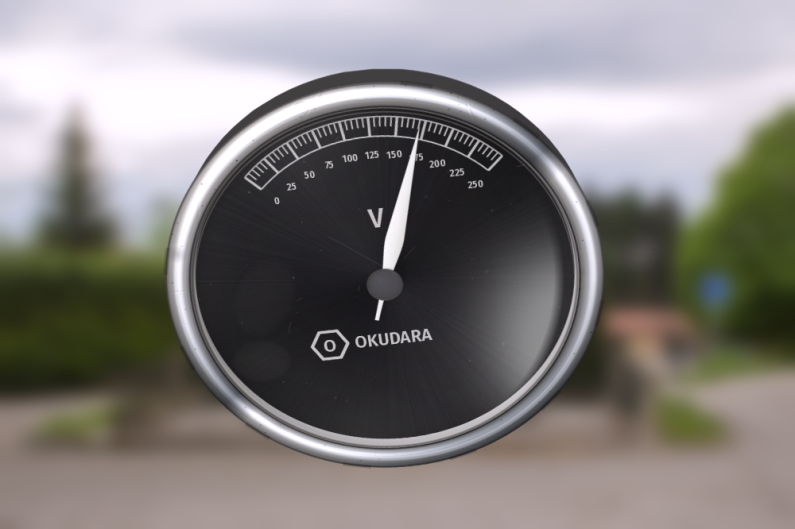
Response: 170V
